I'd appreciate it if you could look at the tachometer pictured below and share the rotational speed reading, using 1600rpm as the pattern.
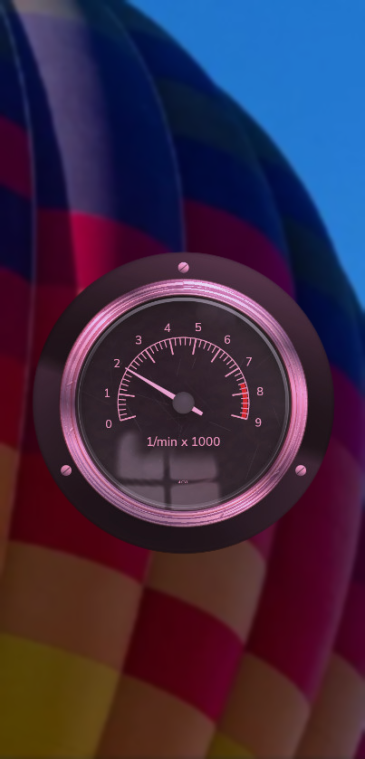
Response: 2000rpm
